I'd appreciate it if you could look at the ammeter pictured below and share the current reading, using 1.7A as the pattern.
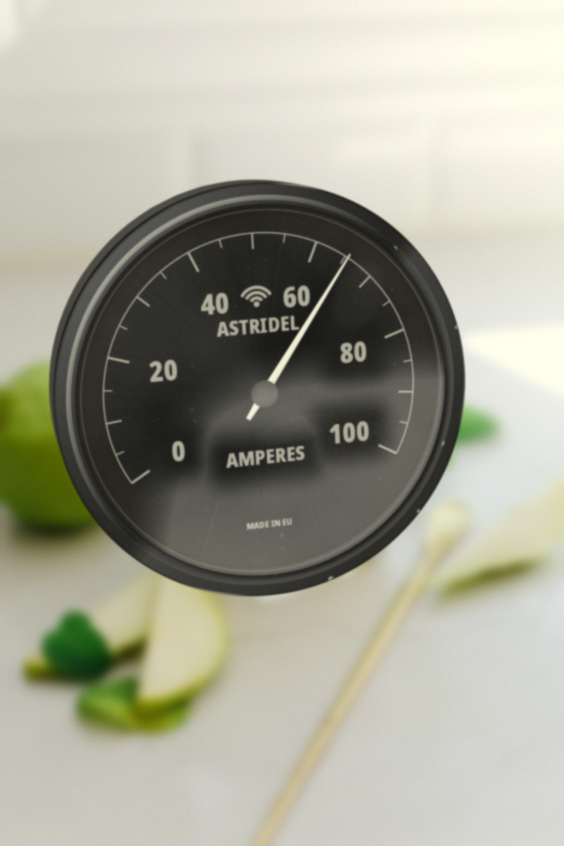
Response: 65A
